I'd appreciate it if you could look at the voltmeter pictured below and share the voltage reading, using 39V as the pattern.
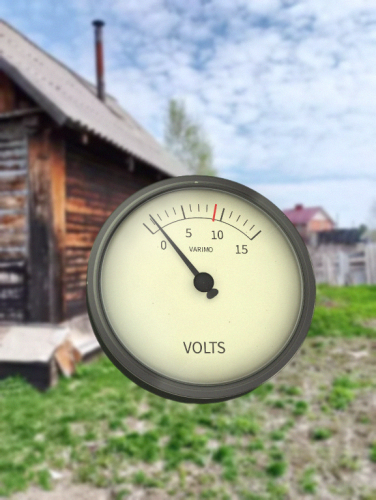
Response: 1V
